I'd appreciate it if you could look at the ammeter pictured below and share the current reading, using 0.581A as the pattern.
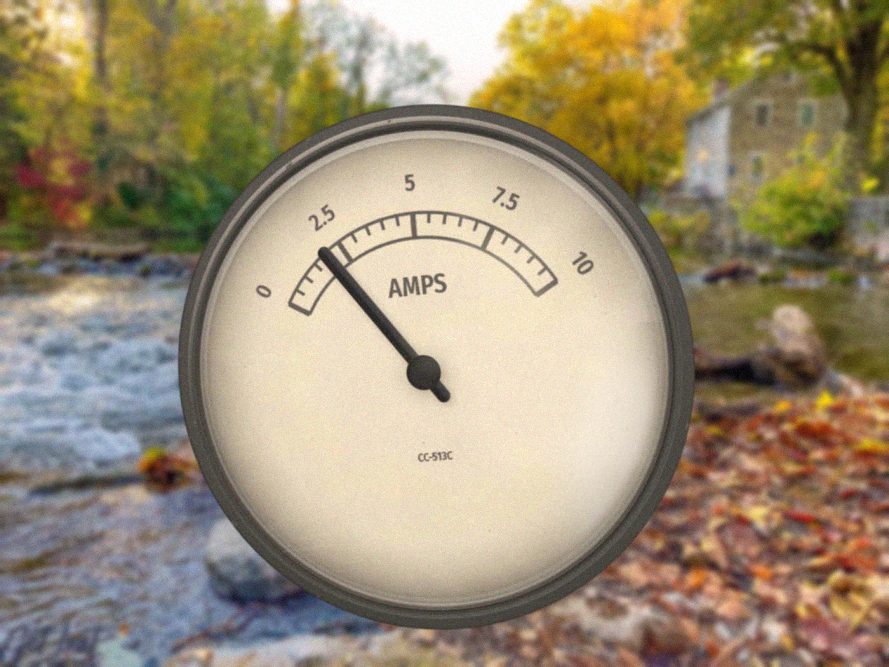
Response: 2A
